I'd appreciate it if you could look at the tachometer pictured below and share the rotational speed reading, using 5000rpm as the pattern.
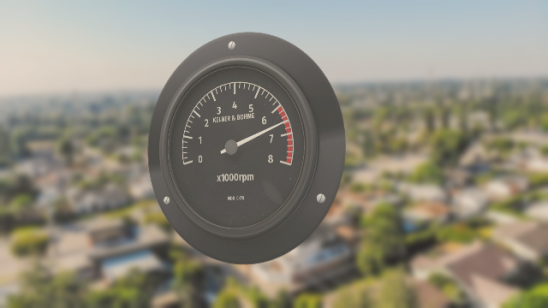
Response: 6600rpm
